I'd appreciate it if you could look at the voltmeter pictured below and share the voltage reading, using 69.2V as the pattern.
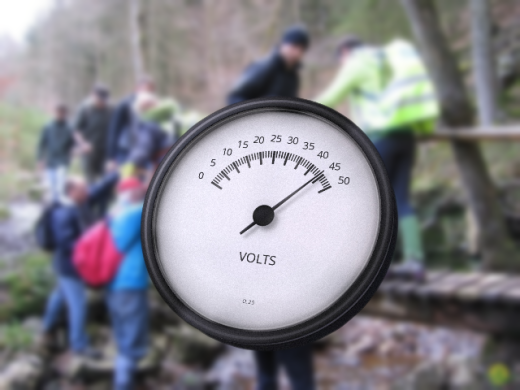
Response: 45V
